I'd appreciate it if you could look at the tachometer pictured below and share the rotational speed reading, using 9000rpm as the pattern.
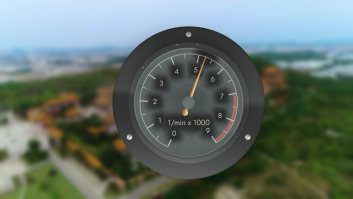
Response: 5250rpm
